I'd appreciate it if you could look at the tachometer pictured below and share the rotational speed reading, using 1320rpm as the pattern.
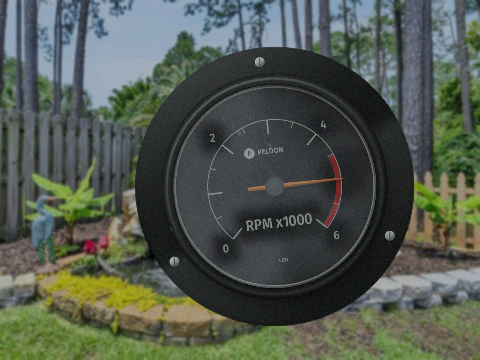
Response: 5000rpm
